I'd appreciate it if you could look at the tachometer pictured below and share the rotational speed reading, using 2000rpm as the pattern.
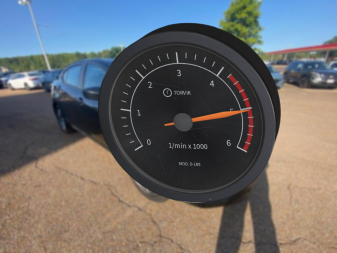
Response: 5000rpm
